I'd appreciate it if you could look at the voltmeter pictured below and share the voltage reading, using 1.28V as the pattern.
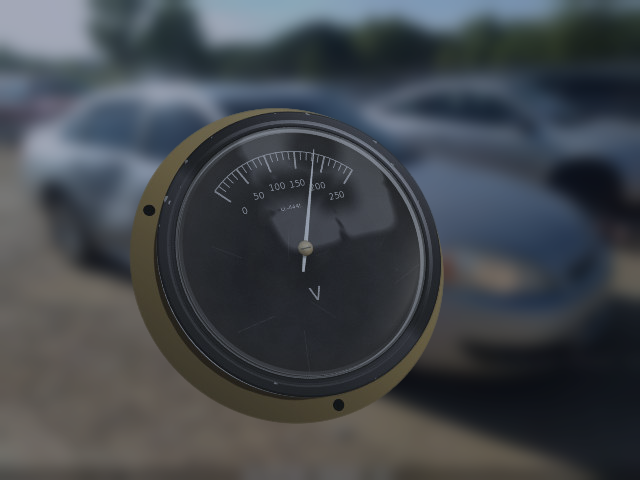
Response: 180V
